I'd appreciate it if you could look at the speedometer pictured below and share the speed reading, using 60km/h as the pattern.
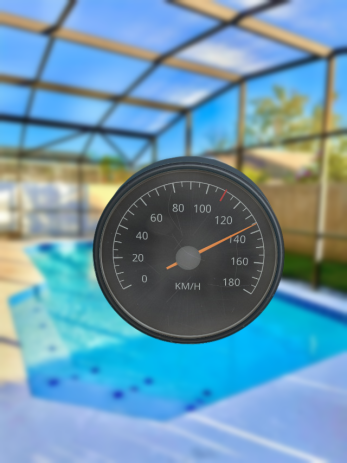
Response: 135km/h
